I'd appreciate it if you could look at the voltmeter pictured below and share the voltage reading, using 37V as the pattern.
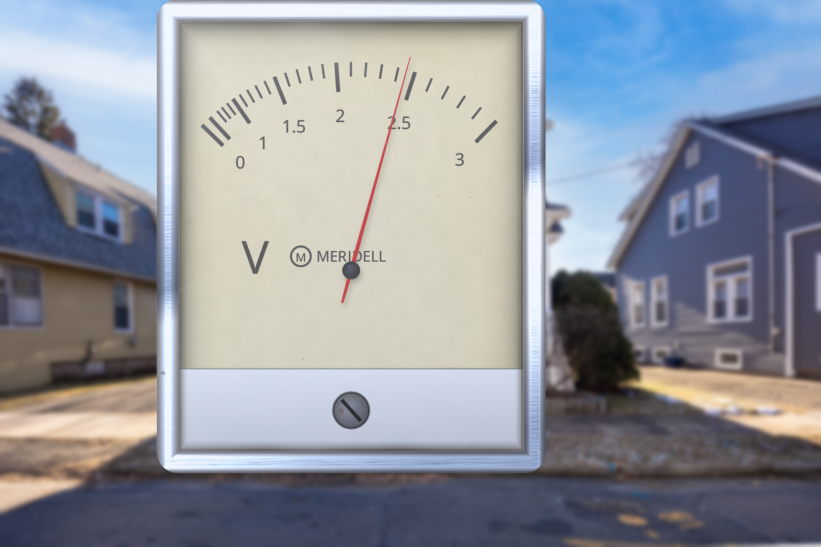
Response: 2.45V
